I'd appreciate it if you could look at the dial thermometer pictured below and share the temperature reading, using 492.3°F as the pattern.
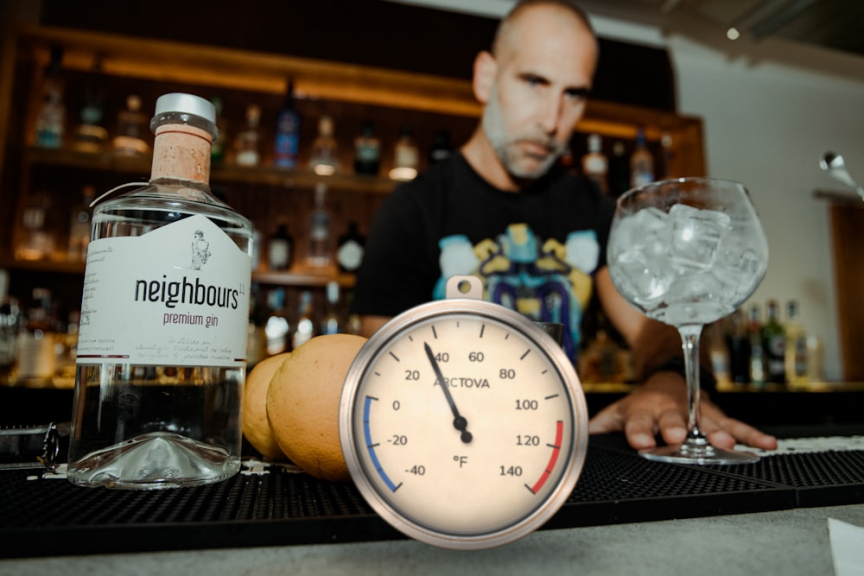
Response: 35°F
